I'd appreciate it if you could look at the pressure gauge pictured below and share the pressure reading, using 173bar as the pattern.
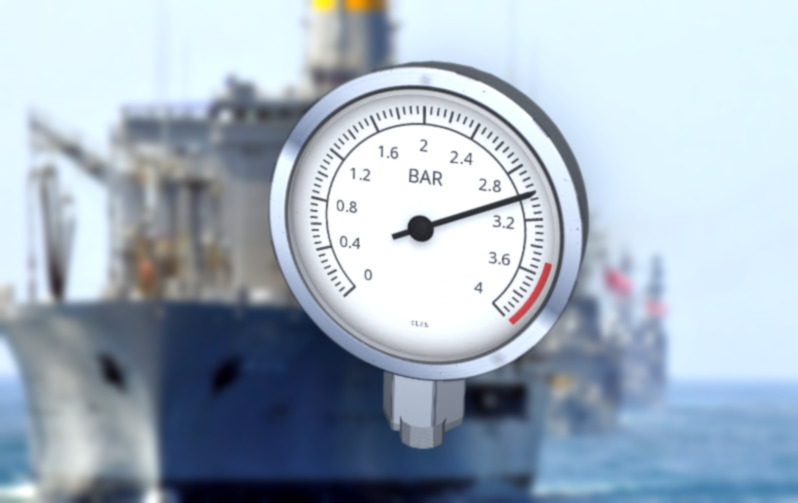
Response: 3bar
